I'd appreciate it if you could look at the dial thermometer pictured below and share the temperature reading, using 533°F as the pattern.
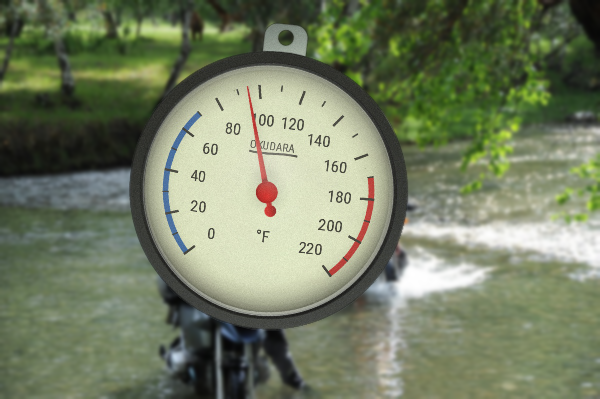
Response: 95°F
